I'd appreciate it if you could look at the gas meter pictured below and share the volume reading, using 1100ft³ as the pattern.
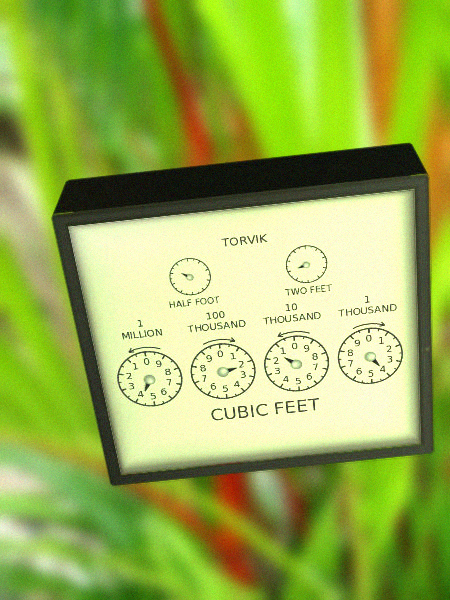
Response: 421400ft³
